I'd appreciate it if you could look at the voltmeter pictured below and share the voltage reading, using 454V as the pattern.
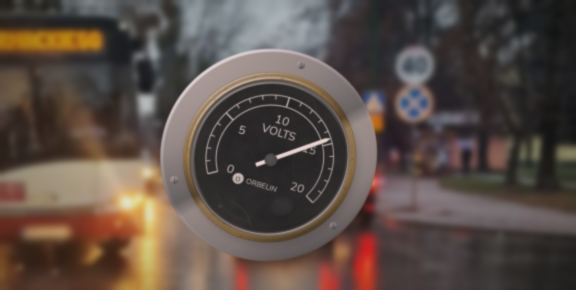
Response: 14.5V
